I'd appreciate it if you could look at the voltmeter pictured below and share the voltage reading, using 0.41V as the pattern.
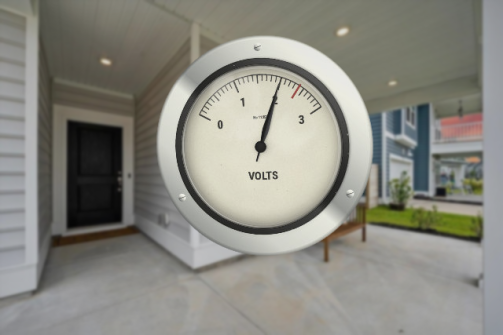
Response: 2V
